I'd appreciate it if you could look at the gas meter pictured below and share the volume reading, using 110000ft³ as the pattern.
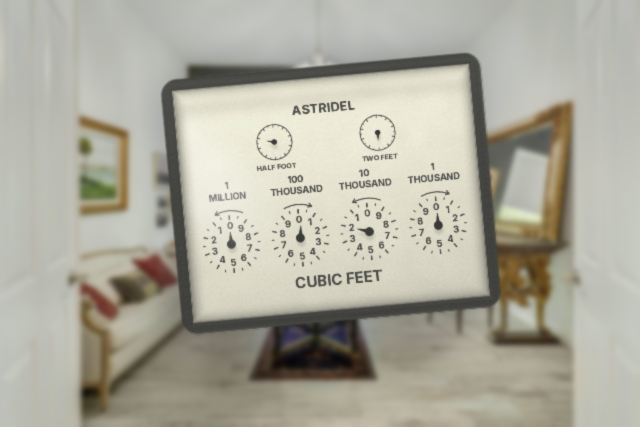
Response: 2000ft³
